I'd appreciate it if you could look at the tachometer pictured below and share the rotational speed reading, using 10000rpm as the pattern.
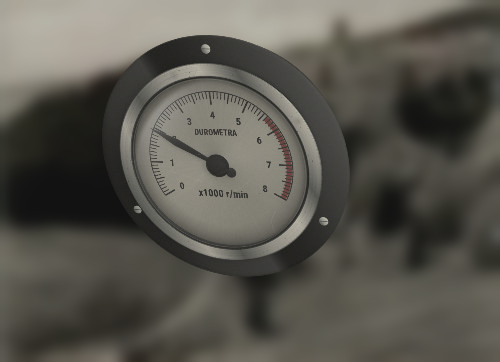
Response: 2000rpm
